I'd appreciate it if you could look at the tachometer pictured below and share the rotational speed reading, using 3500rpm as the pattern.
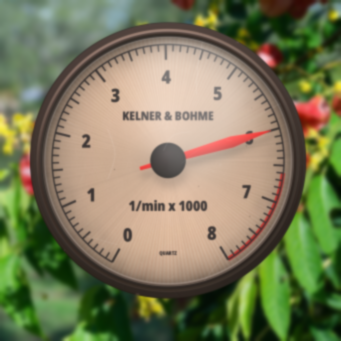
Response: 6000rpm
